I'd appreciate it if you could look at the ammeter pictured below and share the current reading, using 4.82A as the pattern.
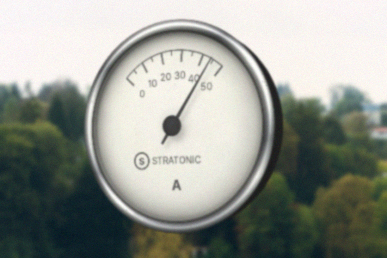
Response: 45A
